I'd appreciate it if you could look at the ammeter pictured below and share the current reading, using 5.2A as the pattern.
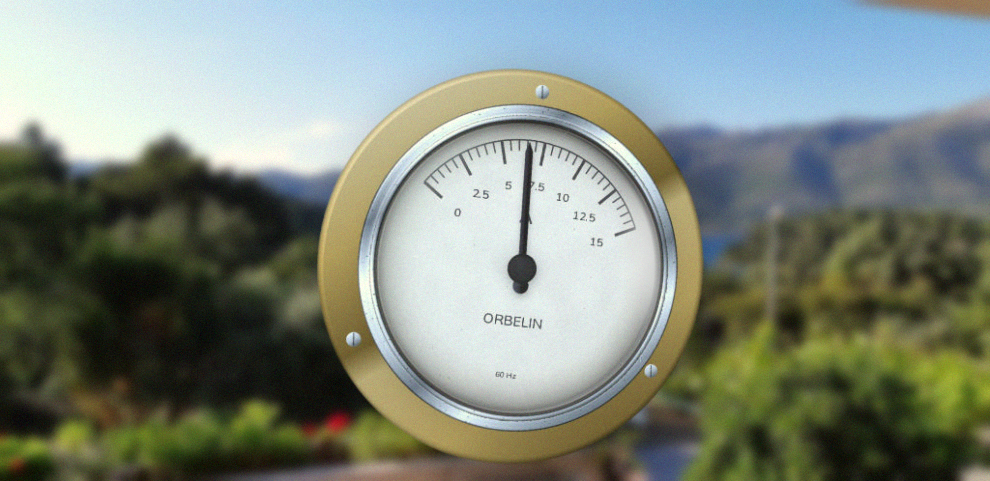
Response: 6.5A
